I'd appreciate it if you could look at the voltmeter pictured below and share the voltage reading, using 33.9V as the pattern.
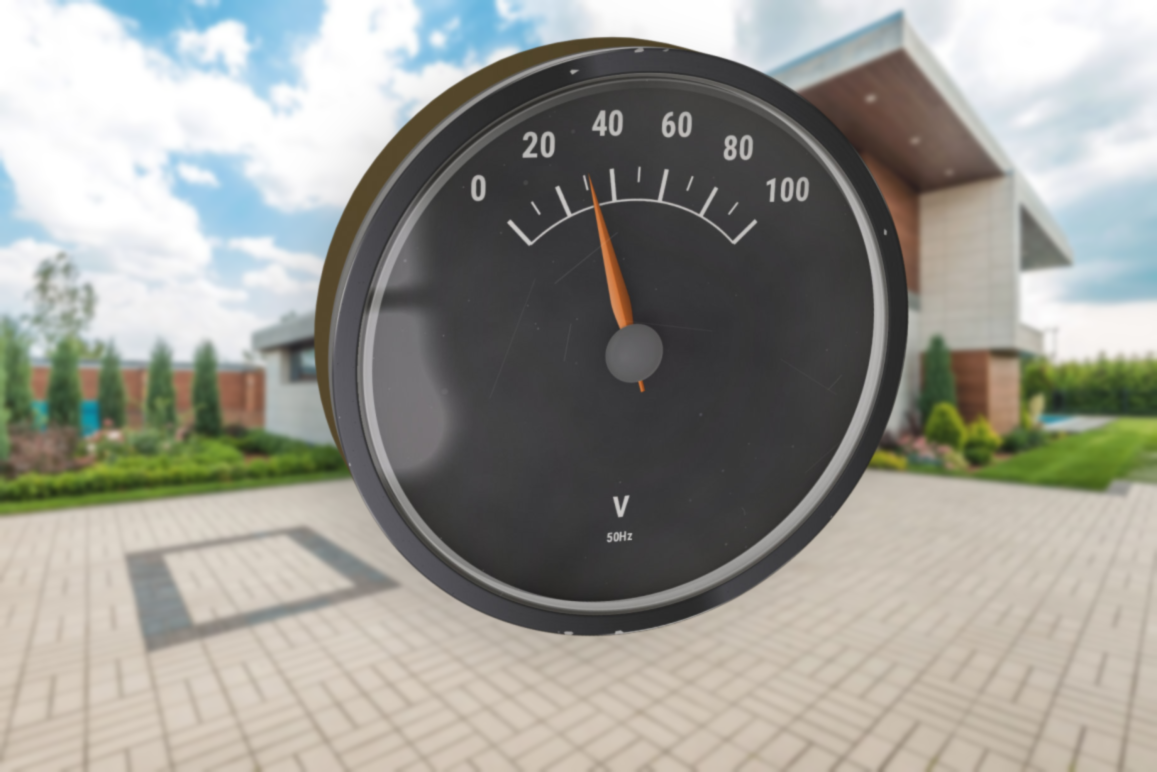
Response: 30V
